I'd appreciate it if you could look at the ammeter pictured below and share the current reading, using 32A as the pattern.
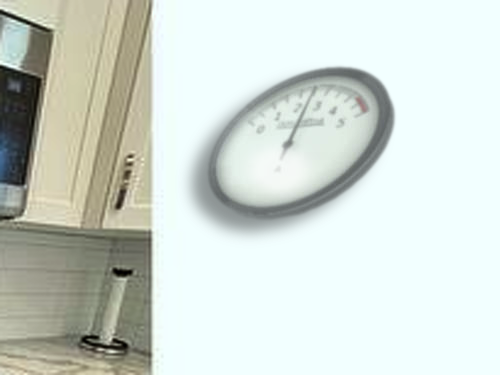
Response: 2.5A
